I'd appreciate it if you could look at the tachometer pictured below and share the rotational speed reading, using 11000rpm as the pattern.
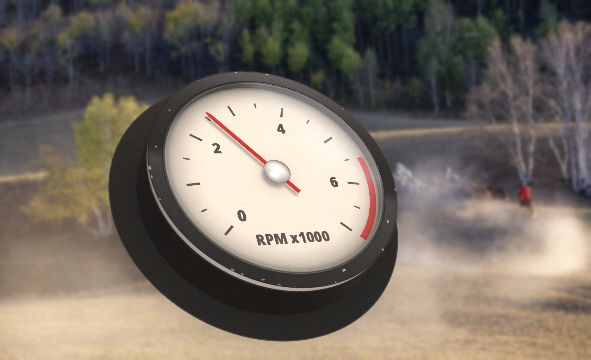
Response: 2500rpm
